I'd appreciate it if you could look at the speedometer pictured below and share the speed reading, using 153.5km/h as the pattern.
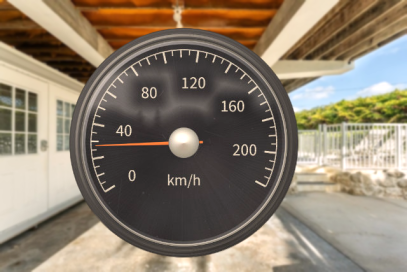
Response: 27.5km/h
